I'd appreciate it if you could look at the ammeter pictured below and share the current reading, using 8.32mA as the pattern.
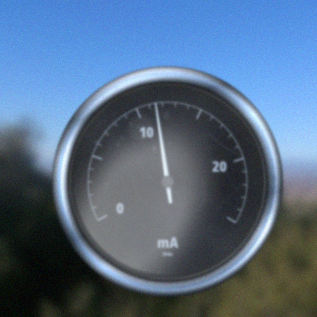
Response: 11.5mA
